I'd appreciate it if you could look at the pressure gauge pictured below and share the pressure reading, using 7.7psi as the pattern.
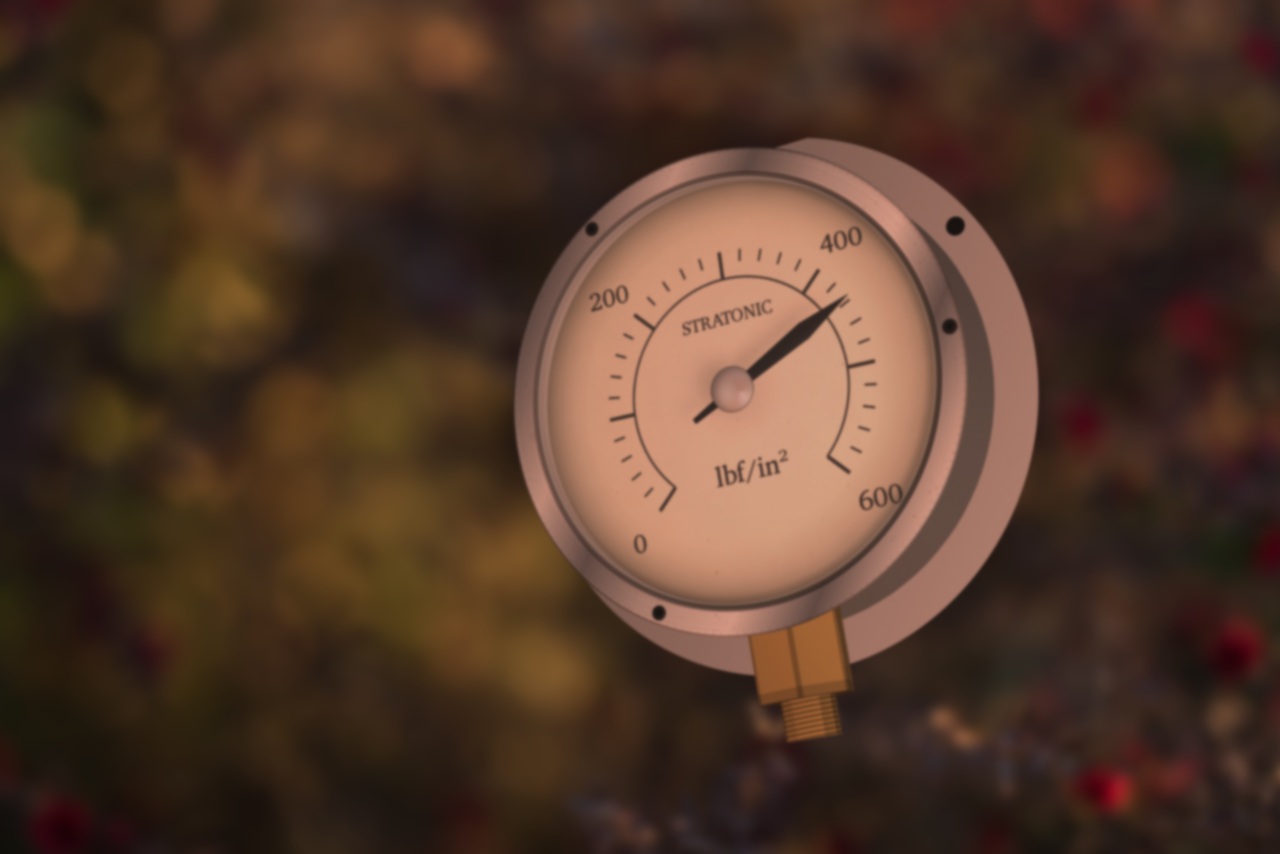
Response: 440psi
